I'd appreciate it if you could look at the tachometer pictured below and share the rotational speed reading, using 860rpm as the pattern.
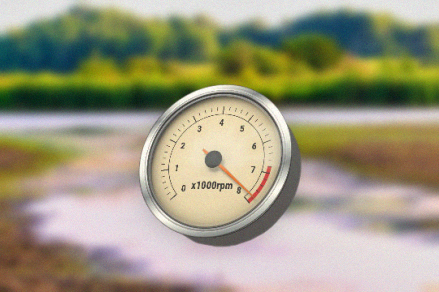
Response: 7800rpm
